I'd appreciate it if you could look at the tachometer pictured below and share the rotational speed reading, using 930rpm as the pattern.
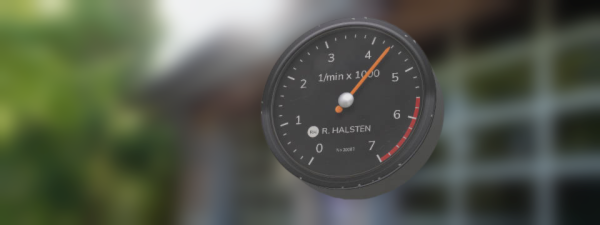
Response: 4400rpm
